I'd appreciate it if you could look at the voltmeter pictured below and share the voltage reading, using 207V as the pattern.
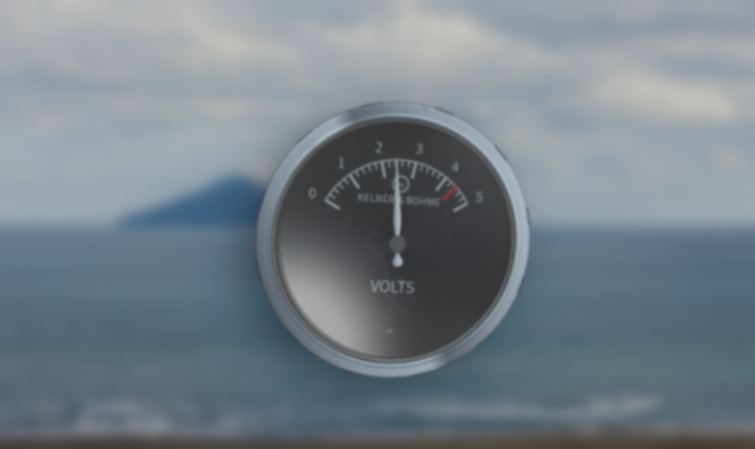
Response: 2.4V
